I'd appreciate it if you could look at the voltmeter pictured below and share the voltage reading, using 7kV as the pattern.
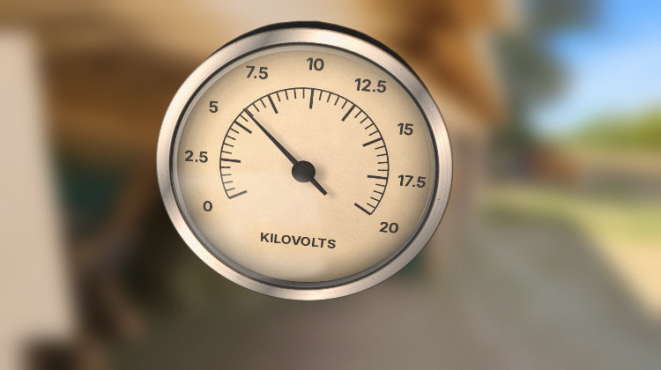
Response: 6kV
